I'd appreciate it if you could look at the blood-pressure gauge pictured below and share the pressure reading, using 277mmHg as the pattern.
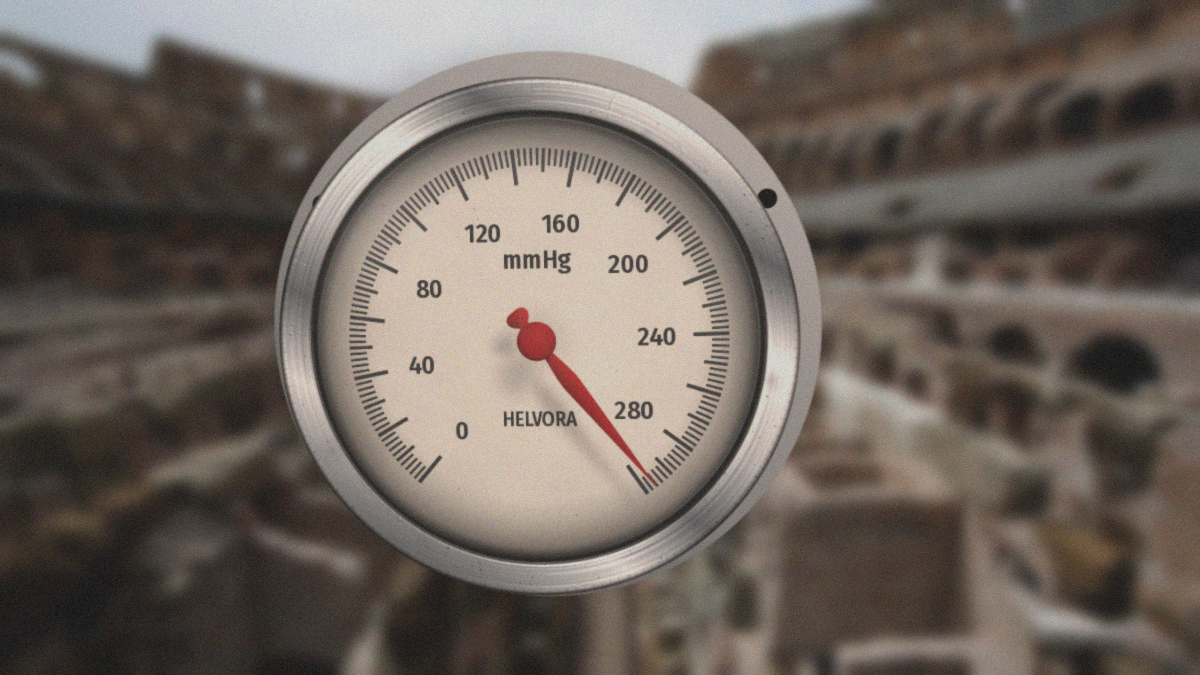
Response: 296mmHg
